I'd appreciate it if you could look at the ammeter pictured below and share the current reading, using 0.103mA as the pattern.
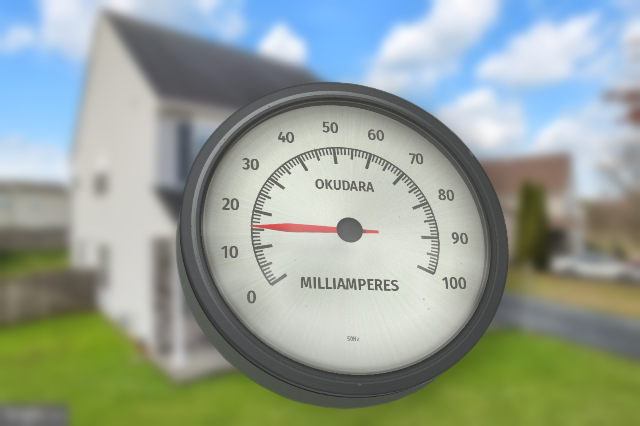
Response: 15mA
